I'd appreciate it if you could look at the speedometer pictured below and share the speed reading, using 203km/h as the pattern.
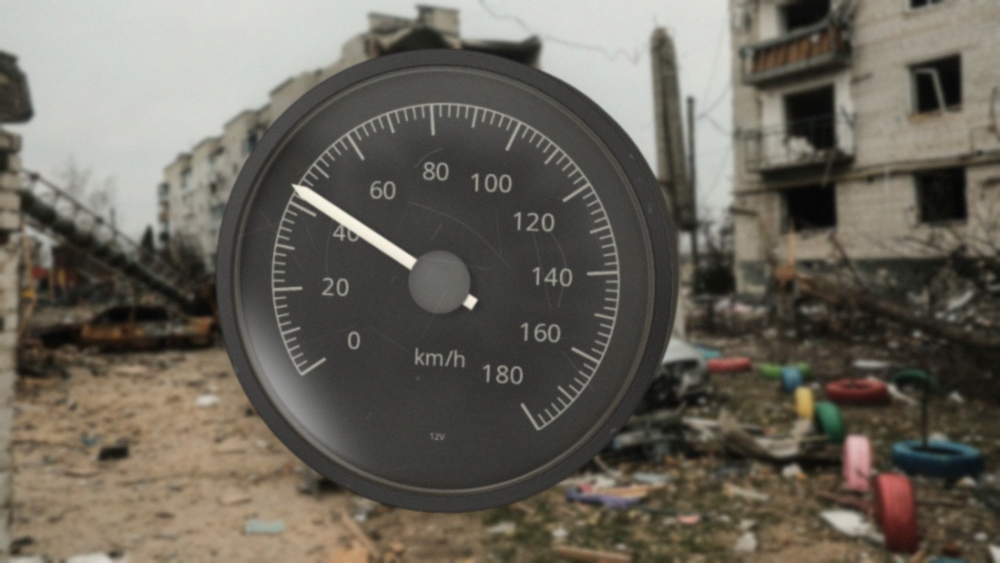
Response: 44km/h
